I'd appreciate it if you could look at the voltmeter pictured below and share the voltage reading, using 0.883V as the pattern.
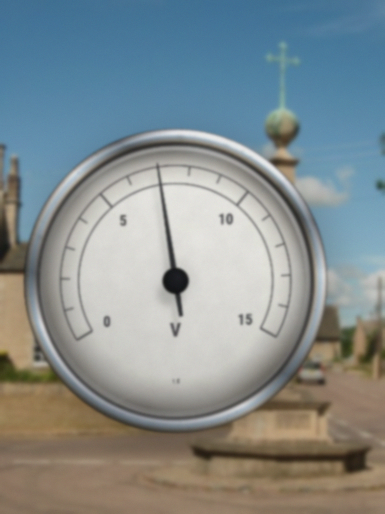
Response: 7V
